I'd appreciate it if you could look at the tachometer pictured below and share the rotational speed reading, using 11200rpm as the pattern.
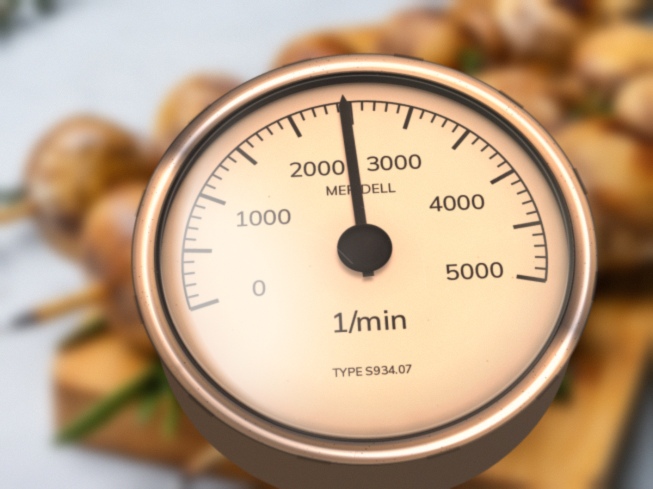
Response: 2450rpm
